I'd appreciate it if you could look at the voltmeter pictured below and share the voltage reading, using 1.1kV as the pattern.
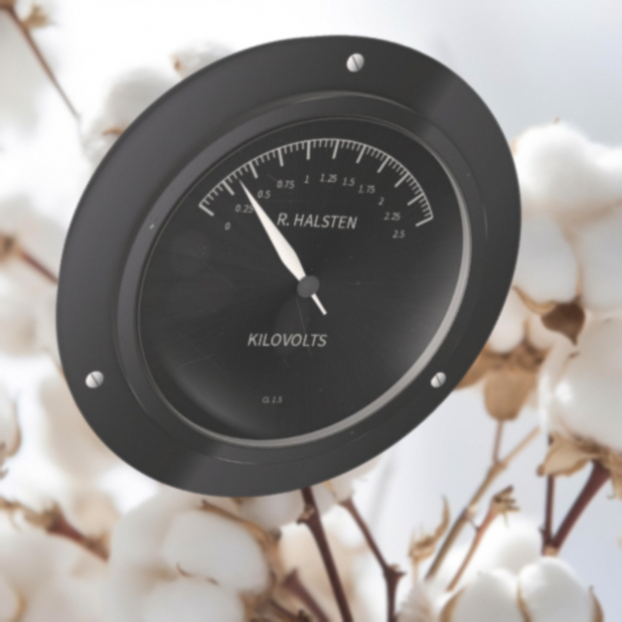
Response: 0.35kV
